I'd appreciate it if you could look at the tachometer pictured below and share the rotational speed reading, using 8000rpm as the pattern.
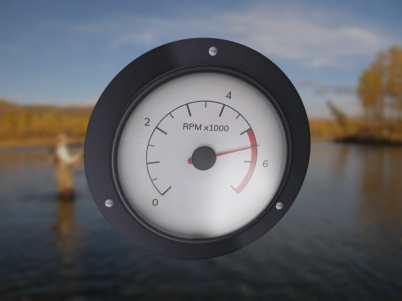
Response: 5500rpm
